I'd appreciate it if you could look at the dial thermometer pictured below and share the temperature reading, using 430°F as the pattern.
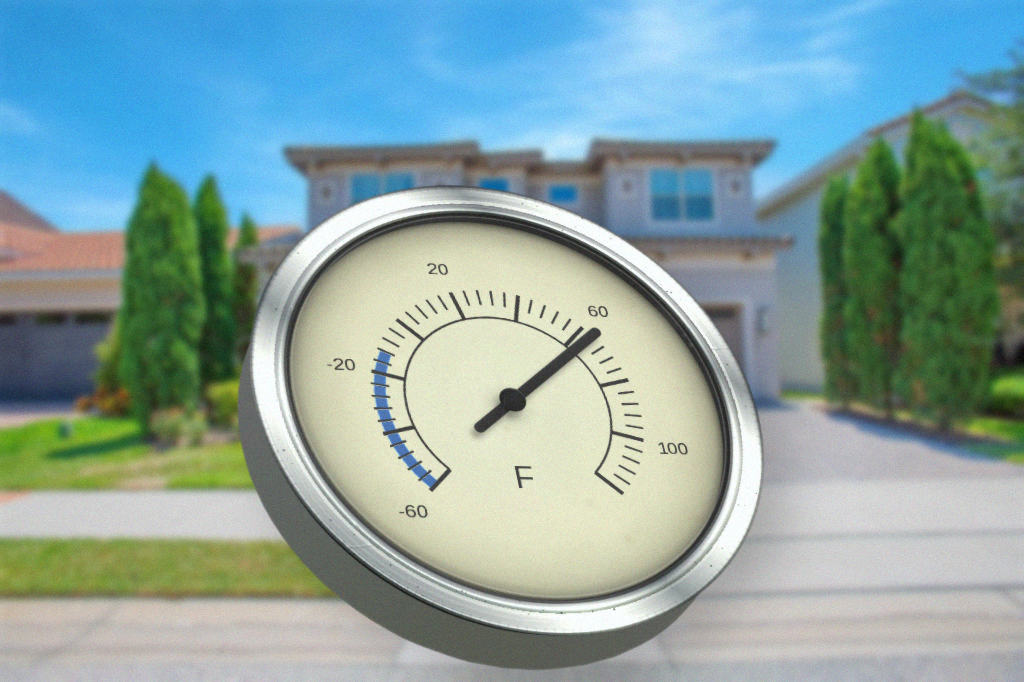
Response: 64°F
